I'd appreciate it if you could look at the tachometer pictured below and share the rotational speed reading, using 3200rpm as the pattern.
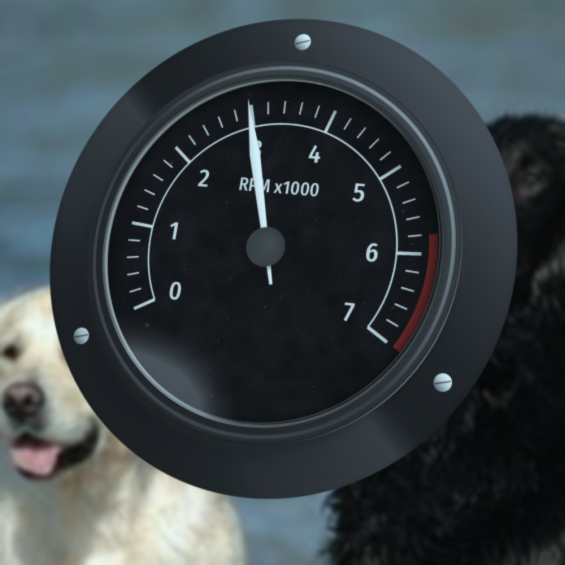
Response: 3000rpm
